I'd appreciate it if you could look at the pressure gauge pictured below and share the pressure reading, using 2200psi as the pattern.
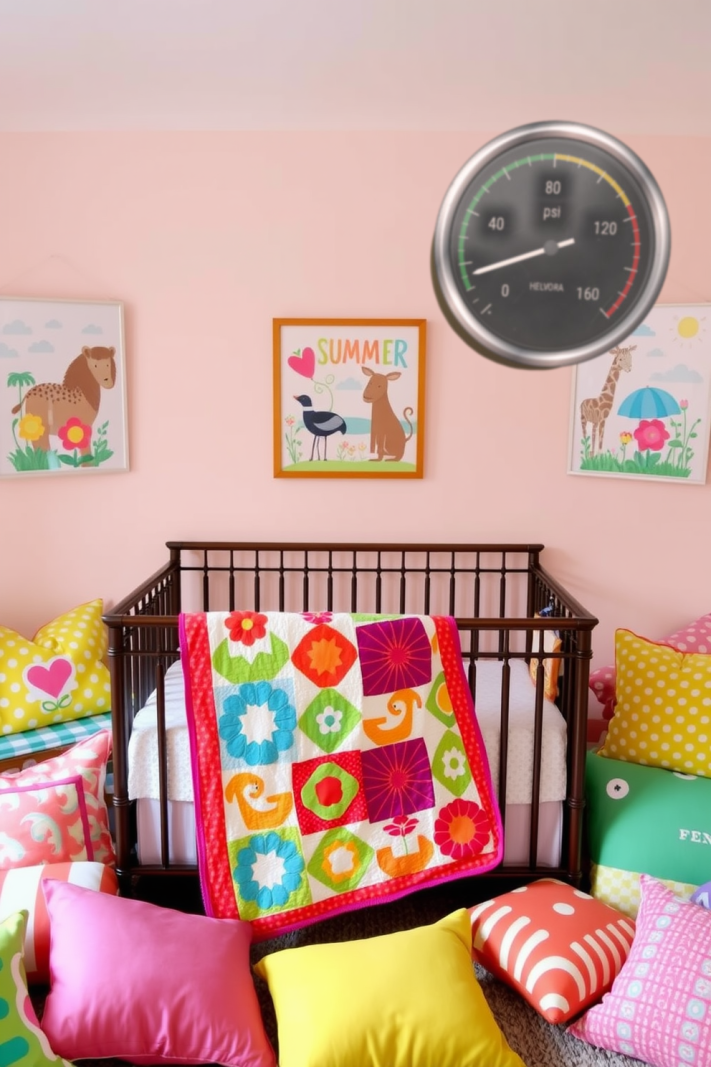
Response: 15psi
